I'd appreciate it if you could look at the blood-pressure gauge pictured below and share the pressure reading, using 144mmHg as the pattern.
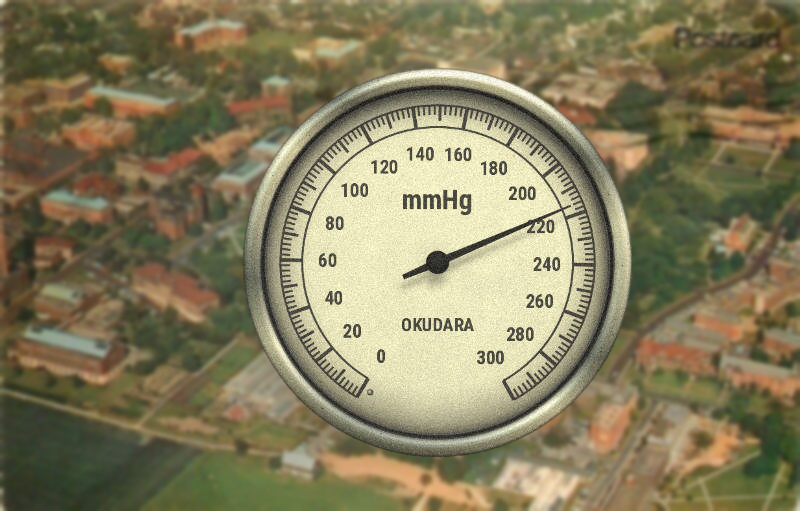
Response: 216mmHg
